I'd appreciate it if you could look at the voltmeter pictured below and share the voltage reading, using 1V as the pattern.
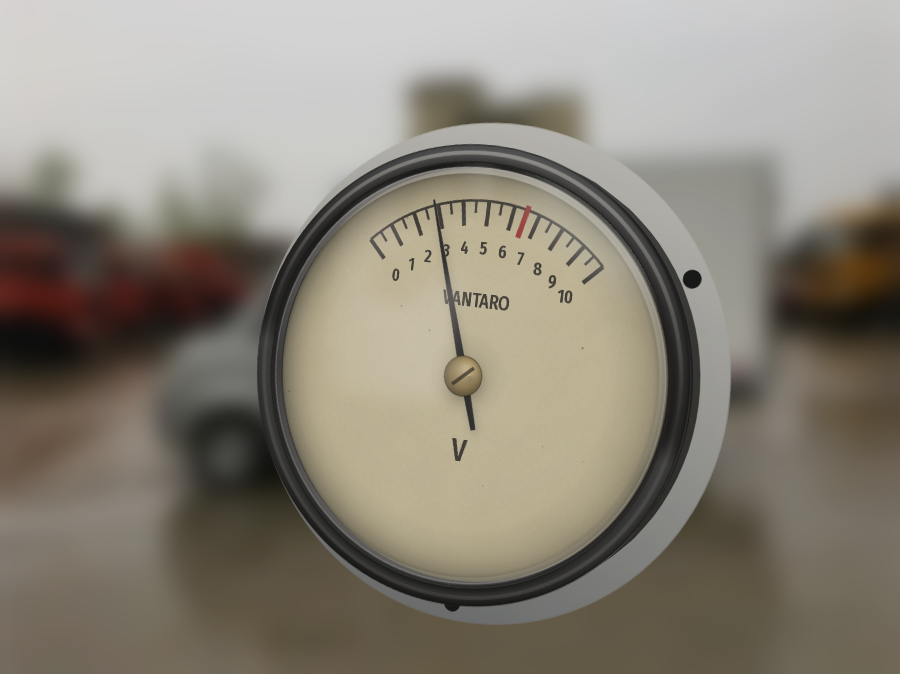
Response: 3V
